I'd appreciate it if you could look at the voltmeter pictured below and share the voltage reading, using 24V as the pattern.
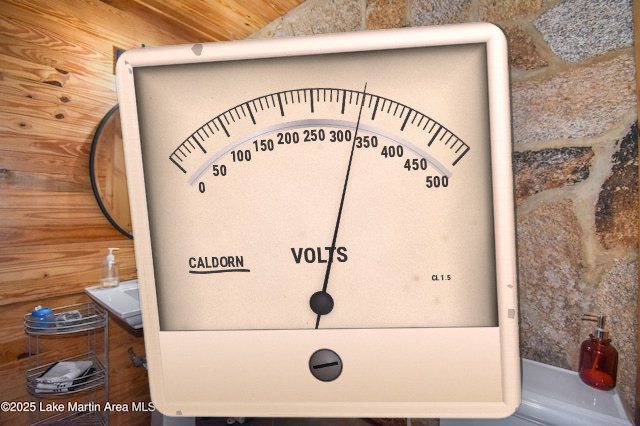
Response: 330V
